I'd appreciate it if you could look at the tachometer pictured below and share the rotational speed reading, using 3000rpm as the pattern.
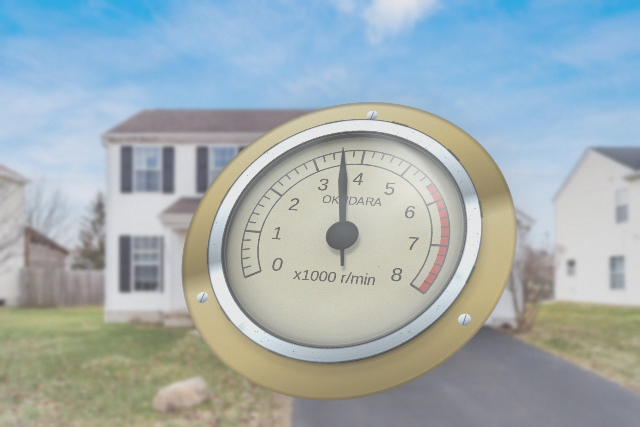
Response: 3600rpm
